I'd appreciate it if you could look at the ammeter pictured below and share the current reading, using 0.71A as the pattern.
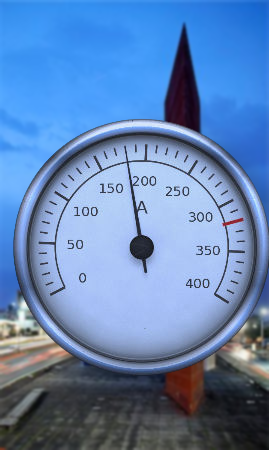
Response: 180A
